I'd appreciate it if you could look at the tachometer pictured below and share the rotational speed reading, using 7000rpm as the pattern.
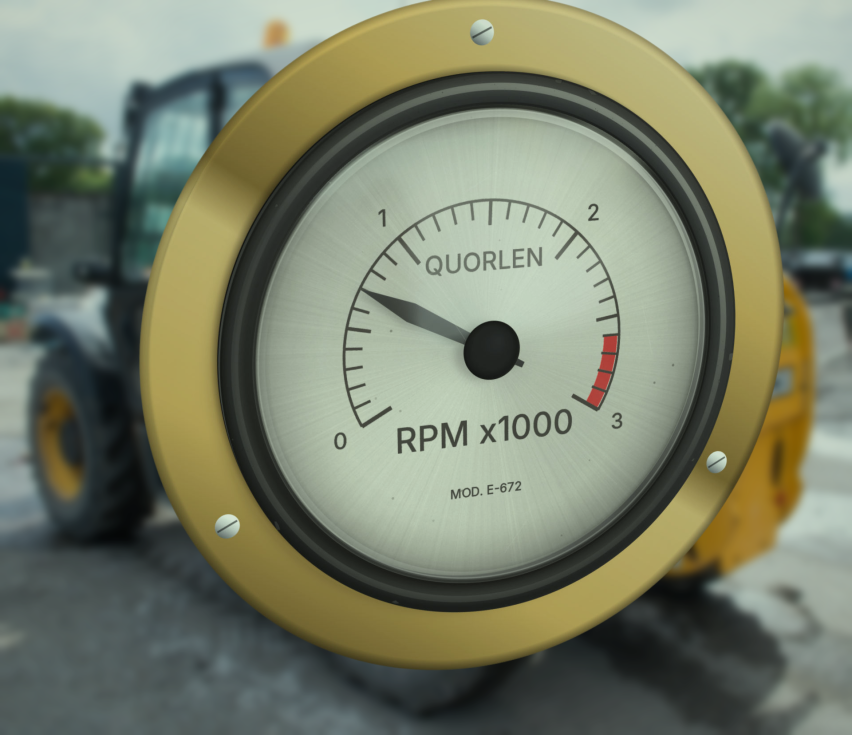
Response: 700rpm
